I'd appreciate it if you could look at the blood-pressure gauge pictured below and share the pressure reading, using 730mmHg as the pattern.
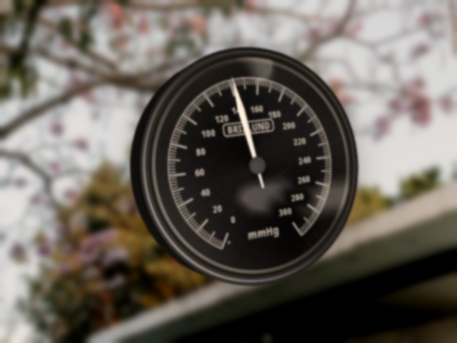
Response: 140mmHg
